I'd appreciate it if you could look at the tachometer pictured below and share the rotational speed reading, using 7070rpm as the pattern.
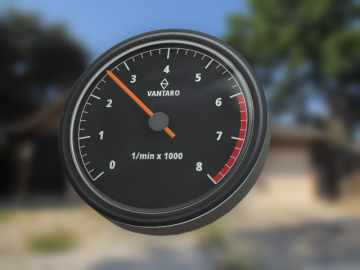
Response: 2600rpm
